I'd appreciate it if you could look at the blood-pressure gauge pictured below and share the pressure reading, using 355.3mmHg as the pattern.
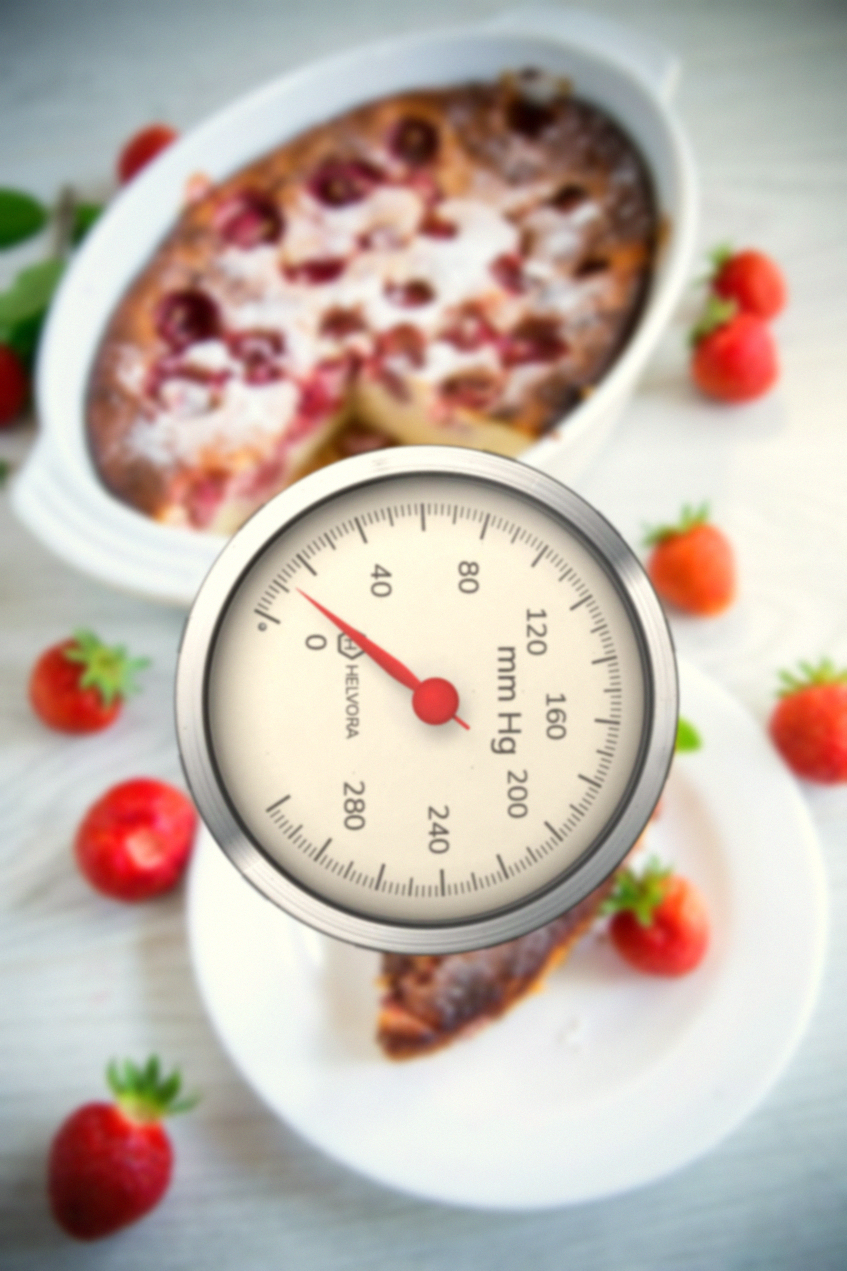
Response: 12mmHg
